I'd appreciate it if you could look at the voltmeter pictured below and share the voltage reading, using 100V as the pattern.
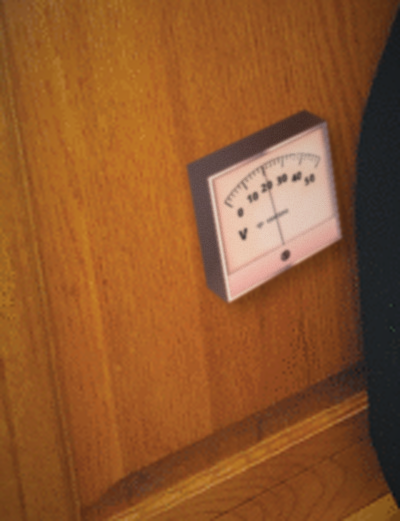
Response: 20V
